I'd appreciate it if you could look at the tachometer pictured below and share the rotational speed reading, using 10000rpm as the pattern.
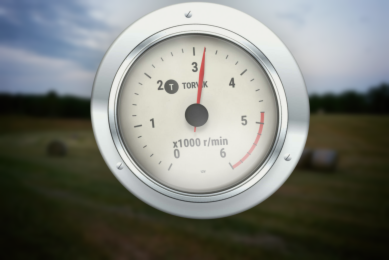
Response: 3200rpm
